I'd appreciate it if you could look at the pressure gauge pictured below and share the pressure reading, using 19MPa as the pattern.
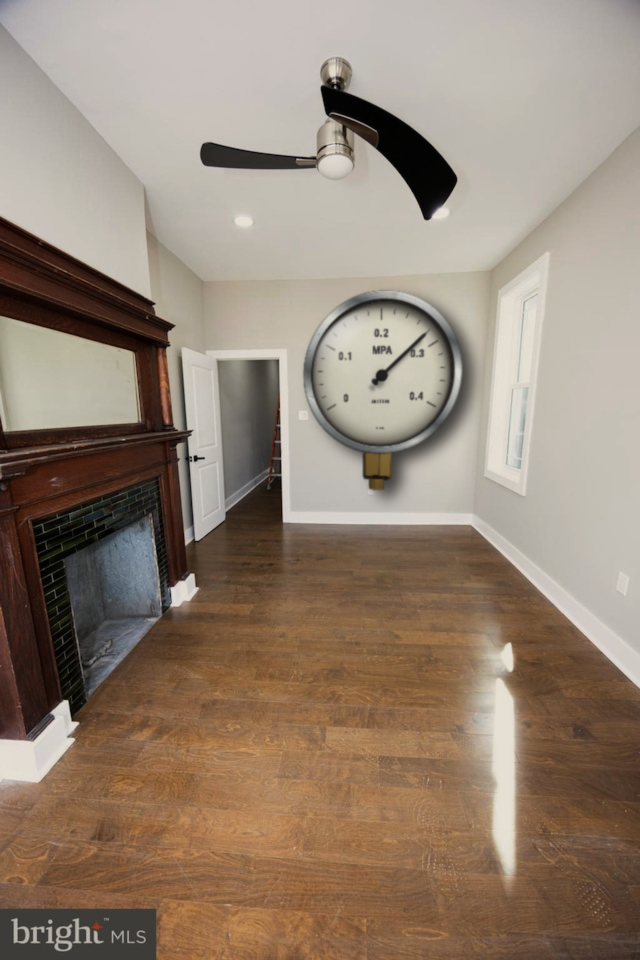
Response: 0.28MPa
